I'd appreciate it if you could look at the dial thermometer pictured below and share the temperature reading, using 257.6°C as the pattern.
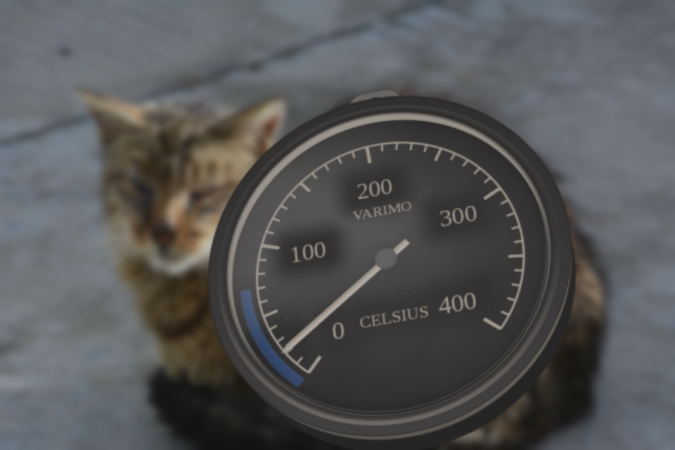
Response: 20°C
